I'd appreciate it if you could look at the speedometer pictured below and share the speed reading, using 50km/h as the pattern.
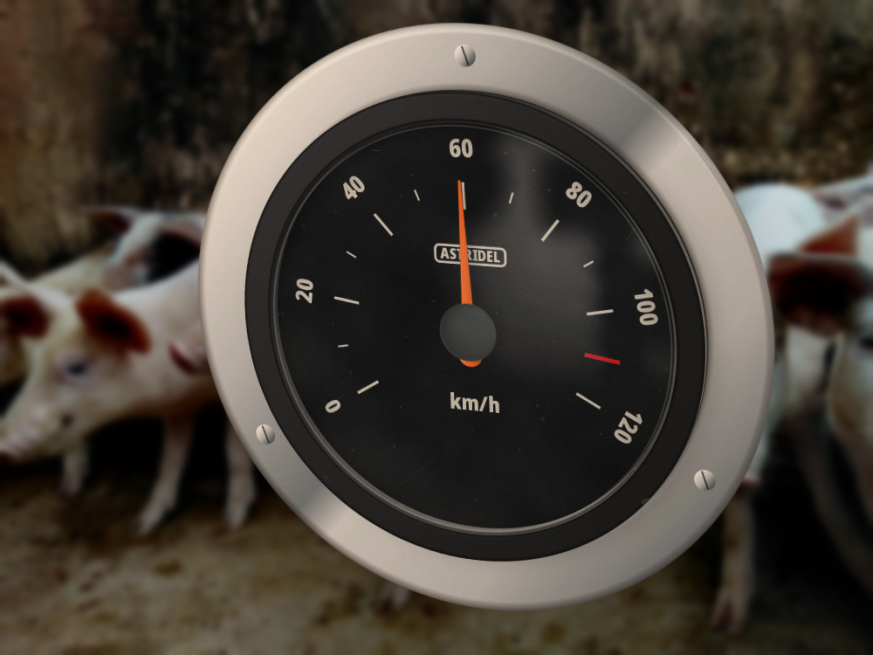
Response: 60km/h
